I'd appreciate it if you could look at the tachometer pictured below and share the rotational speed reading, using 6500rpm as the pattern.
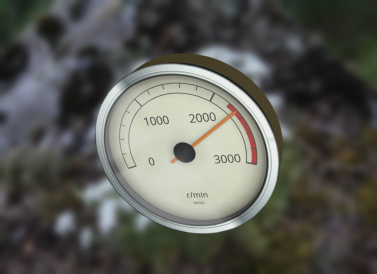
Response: 2300rpm
